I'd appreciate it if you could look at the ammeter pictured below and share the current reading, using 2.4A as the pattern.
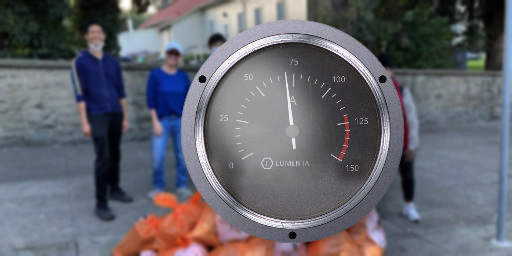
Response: 70A
